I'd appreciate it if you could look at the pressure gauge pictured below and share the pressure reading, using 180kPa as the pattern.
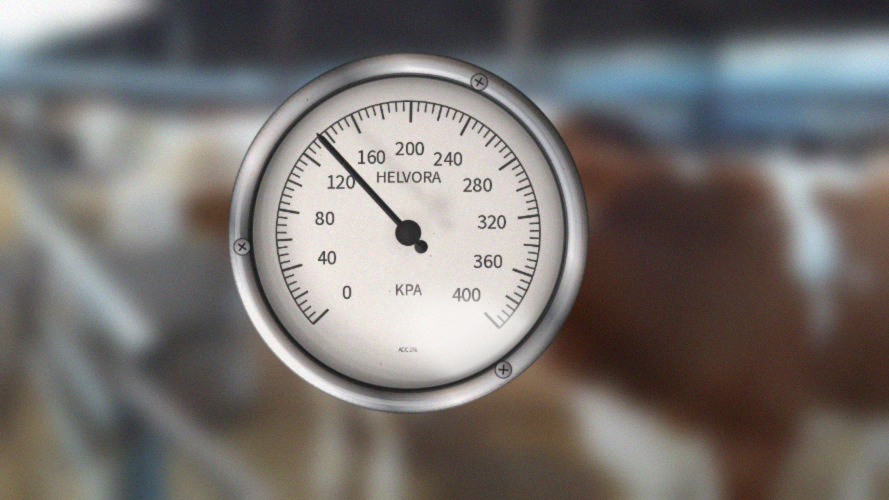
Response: 135kPa
